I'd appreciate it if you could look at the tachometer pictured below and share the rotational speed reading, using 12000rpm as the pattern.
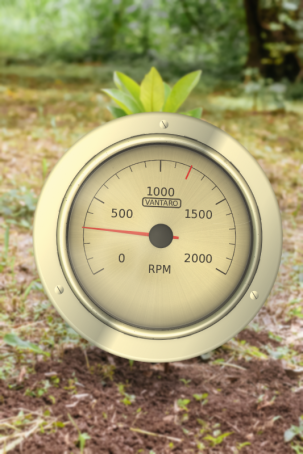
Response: 300rpm
